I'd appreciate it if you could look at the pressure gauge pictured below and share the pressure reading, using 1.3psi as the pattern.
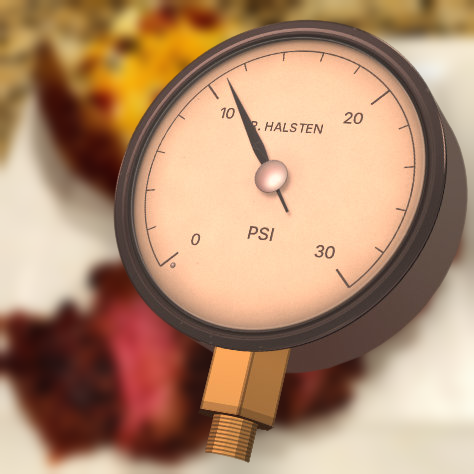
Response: 11psi
